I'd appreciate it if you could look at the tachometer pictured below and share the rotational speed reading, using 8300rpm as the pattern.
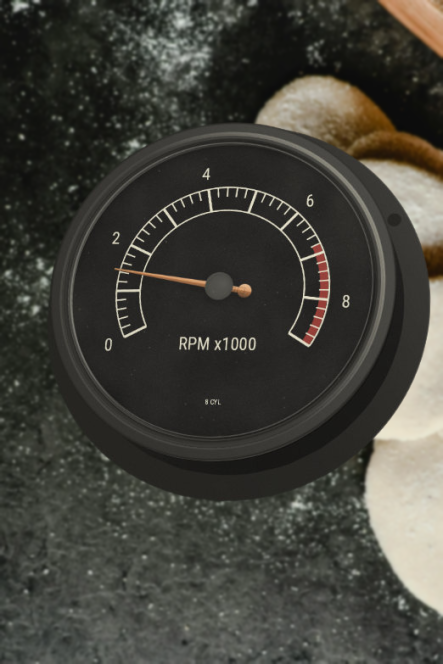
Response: 1400rpm
